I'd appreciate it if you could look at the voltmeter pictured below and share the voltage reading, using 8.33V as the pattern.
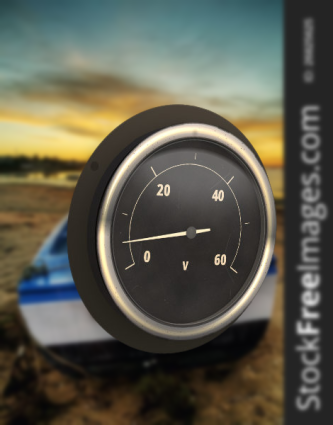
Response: 5V
